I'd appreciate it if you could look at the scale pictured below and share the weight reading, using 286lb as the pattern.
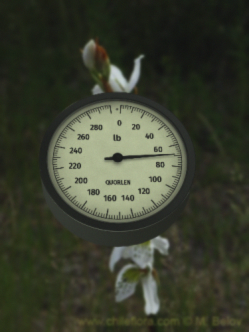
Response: 70lb
